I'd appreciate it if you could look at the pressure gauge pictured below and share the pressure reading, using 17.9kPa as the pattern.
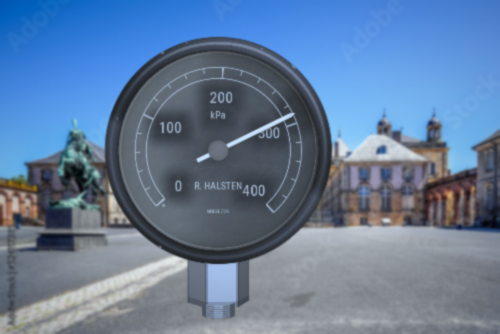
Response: 290kPa
